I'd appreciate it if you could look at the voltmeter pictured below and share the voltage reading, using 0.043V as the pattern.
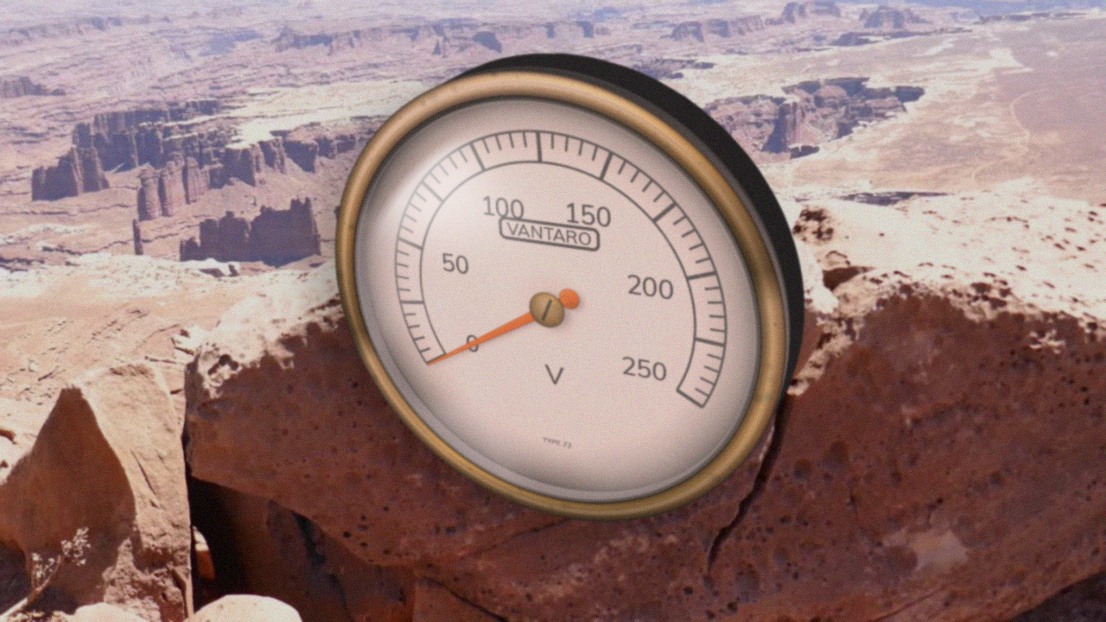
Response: 0V
